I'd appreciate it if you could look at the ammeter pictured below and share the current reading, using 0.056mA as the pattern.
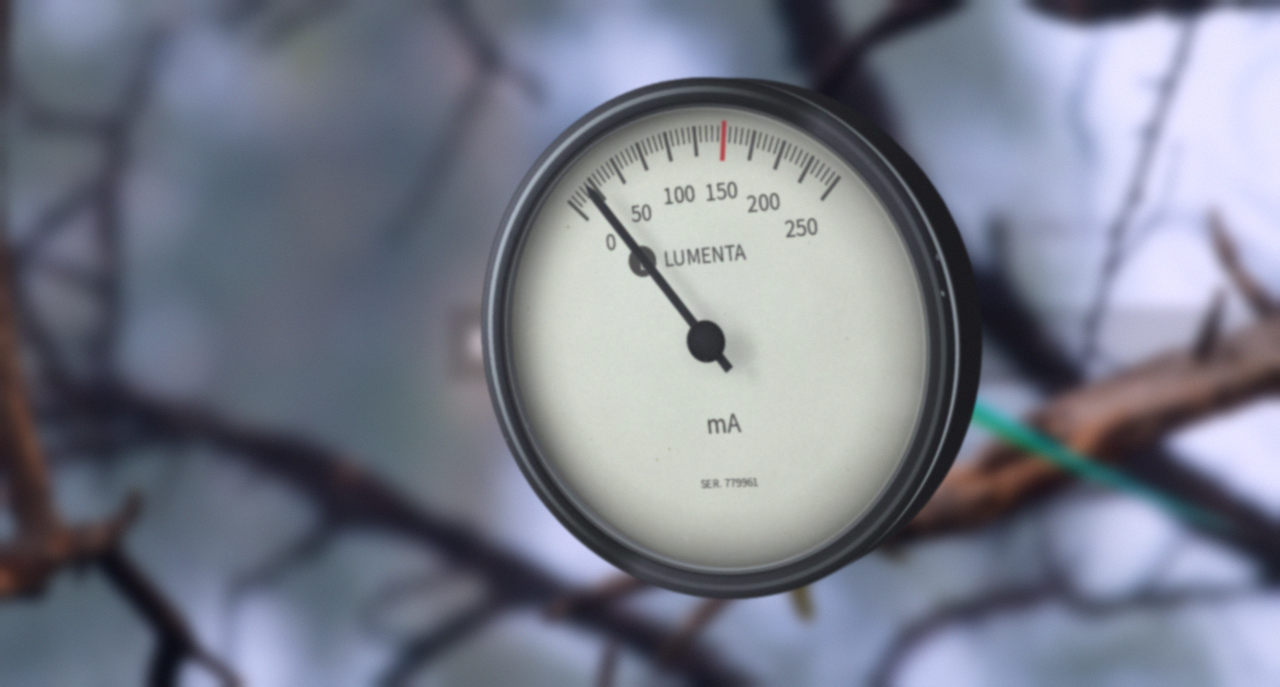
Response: 25mA
